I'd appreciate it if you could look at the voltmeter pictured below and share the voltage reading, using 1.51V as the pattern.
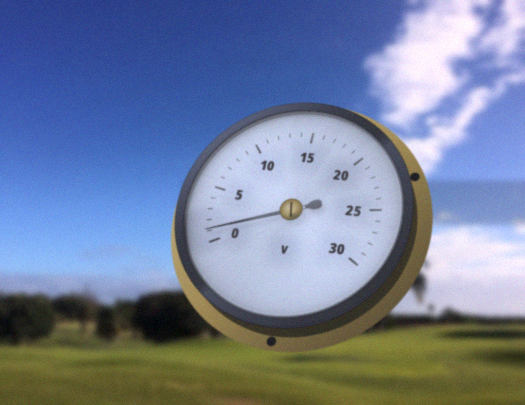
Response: 1V
